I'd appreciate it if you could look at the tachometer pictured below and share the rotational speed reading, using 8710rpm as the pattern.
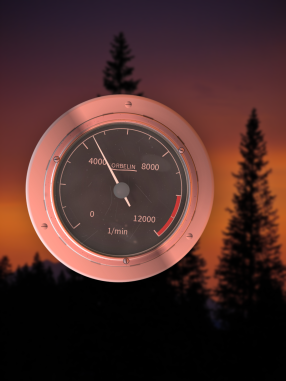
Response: 4500rpm
